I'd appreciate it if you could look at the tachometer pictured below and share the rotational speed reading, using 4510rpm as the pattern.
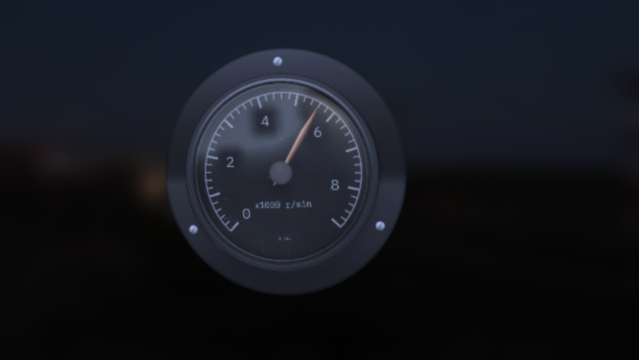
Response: 5600rpm
